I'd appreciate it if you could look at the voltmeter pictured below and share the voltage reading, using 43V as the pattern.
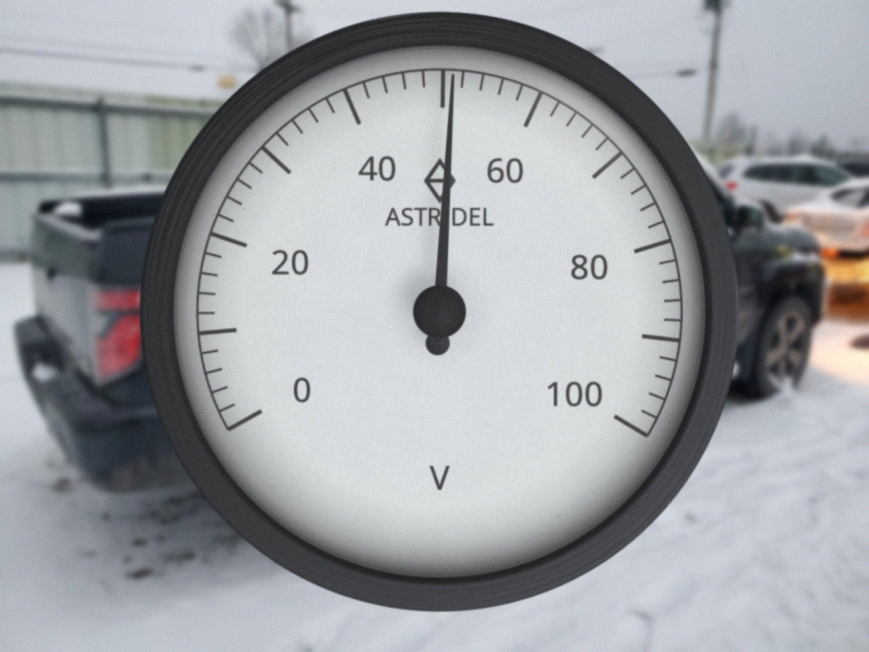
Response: 51V
